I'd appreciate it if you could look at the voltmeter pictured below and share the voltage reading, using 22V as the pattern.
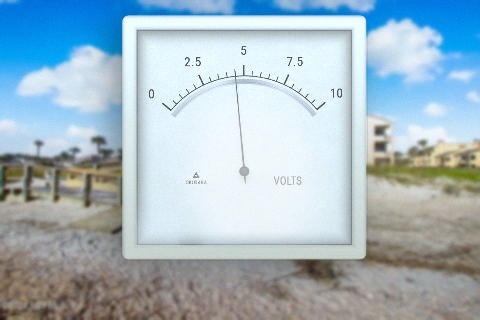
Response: 4.5V
